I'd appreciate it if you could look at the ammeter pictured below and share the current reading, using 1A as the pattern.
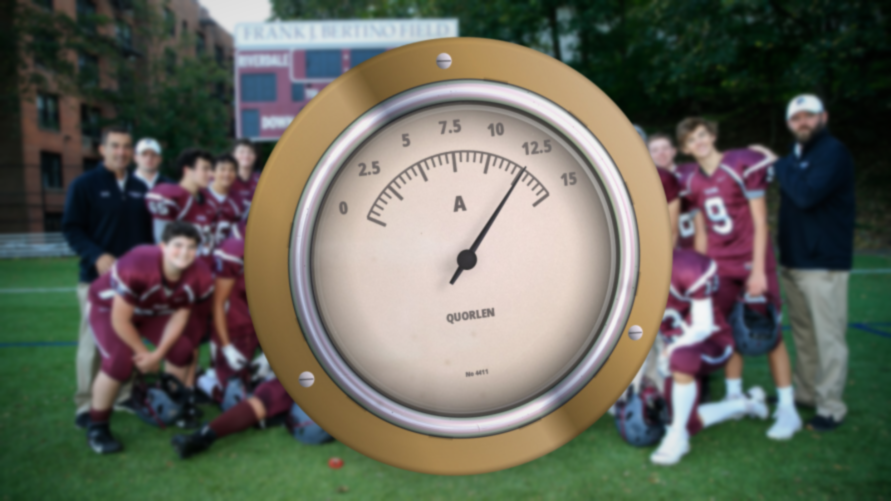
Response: 12.5A
